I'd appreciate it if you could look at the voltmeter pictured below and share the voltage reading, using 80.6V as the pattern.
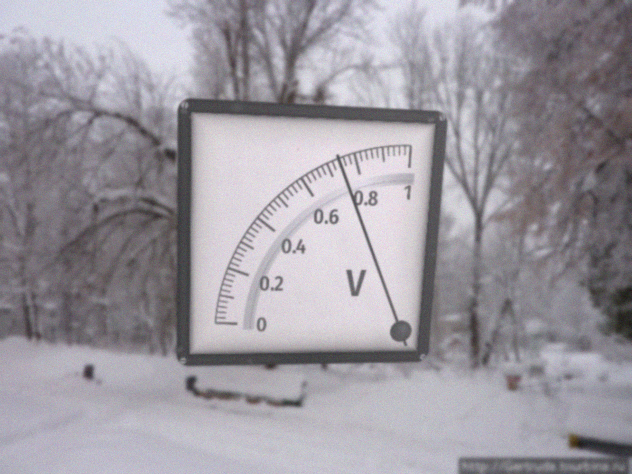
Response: 0.74V
